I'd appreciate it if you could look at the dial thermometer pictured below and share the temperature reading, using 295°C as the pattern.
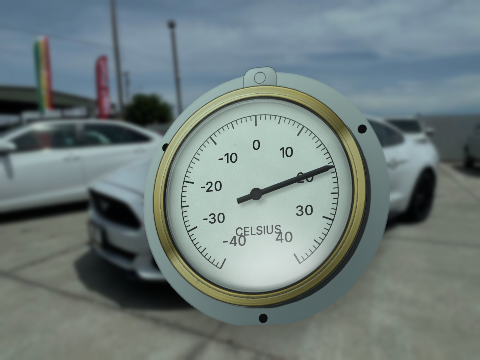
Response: 20°C
